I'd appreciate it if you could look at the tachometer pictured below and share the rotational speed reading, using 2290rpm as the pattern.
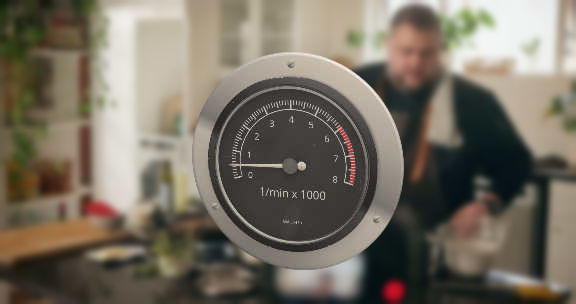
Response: 500rpm
